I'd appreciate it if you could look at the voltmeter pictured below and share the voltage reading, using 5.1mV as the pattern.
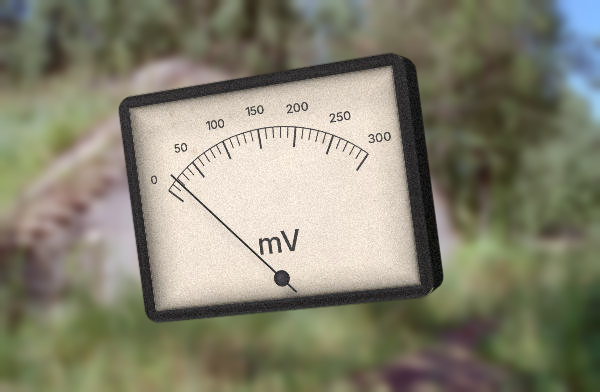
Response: 20mV
